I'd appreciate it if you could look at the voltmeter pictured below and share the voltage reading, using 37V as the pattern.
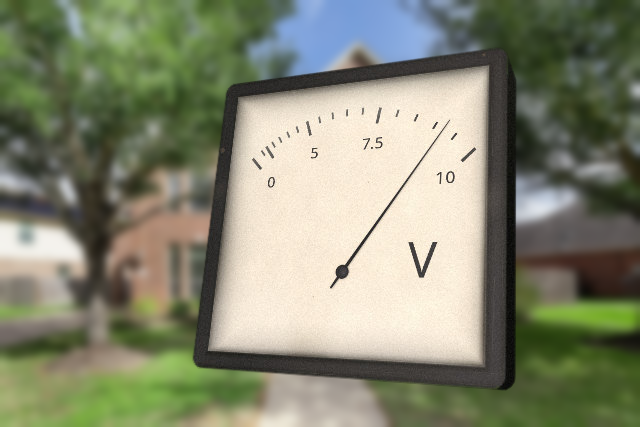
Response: 9.25V
